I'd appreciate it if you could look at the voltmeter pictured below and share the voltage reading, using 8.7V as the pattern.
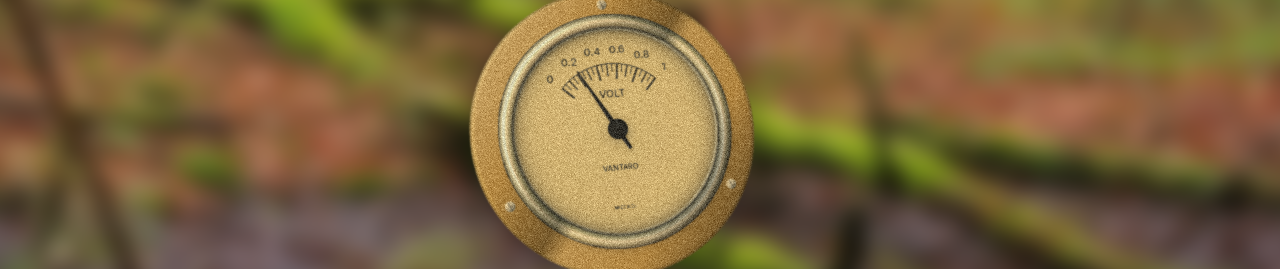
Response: 0.2V
